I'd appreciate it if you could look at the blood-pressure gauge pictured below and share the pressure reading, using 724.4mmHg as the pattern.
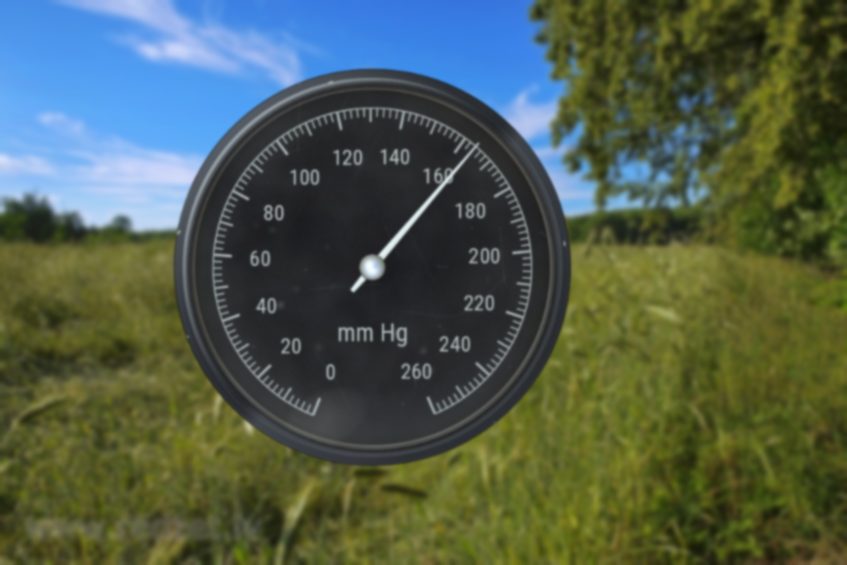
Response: 164mmHg
